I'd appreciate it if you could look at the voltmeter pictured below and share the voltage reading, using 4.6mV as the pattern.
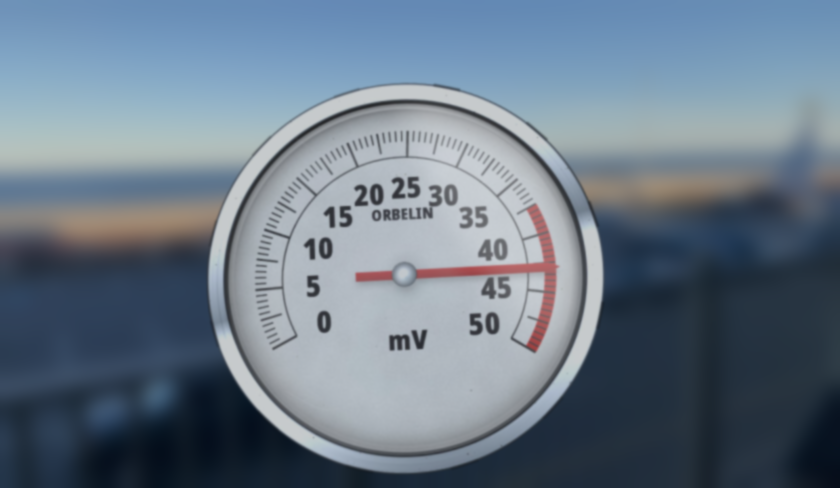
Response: 43mV
